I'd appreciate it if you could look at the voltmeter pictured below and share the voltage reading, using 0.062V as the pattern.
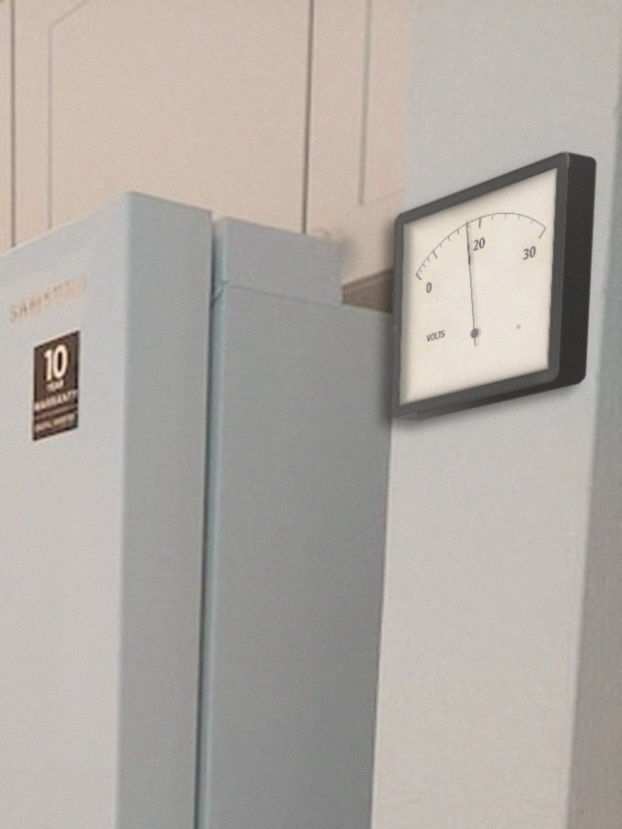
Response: 18V
